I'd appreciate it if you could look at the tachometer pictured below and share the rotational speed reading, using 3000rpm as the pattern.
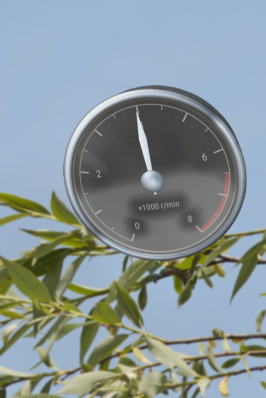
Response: 4000rpm
